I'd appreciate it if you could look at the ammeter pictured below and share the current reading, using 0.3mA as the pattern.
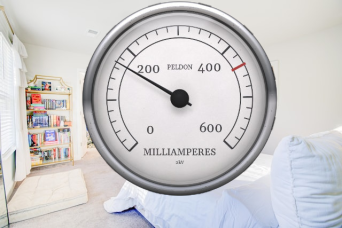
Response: 170mA
